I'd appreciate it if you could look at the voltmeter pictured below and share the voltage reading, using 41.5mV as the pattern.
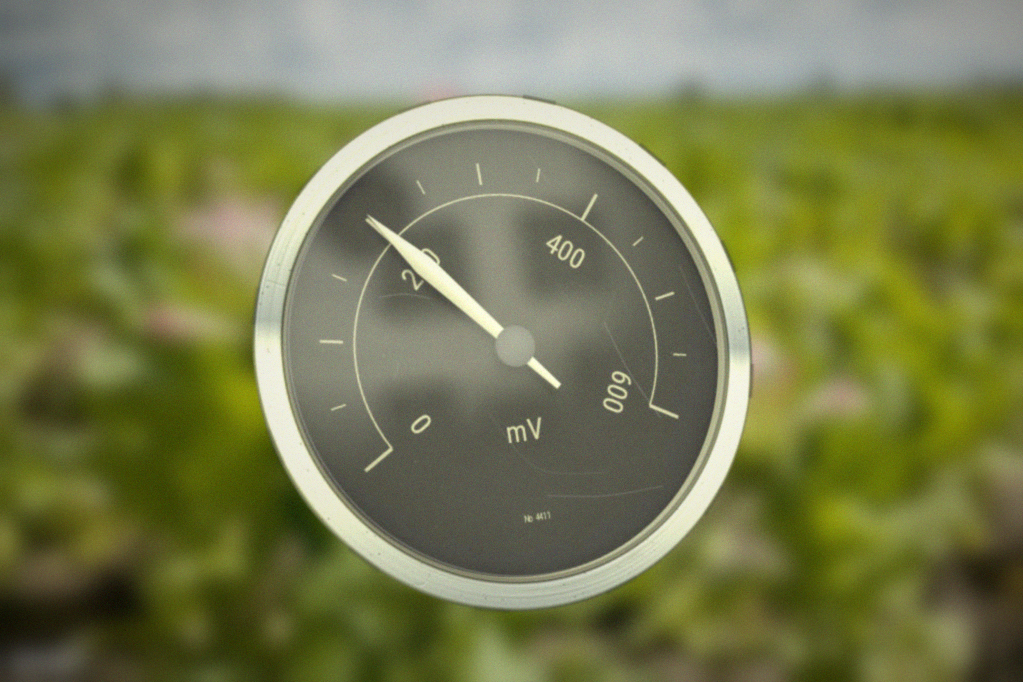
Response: 200mV
